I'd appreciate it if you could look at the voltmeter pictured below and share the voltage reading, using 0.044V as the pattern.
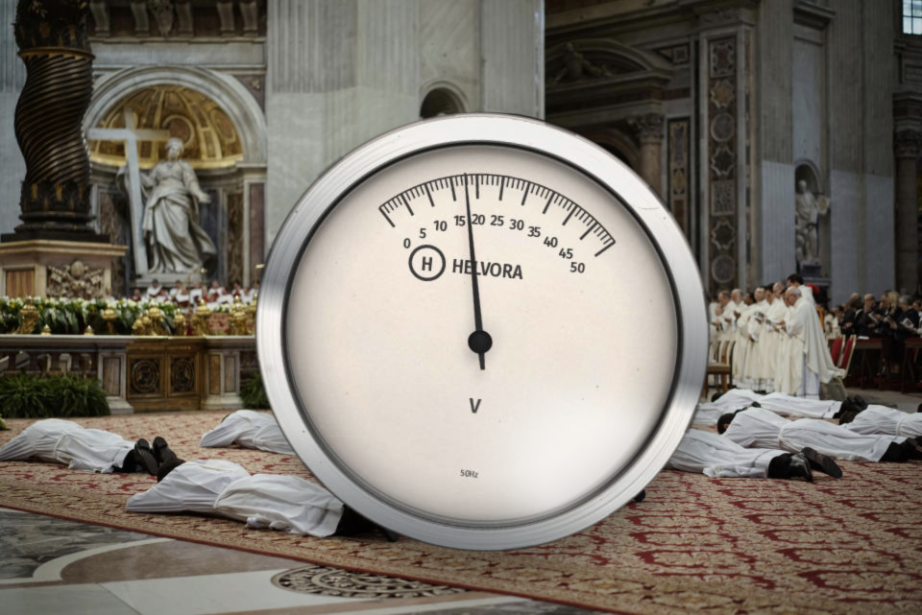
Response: 18V
